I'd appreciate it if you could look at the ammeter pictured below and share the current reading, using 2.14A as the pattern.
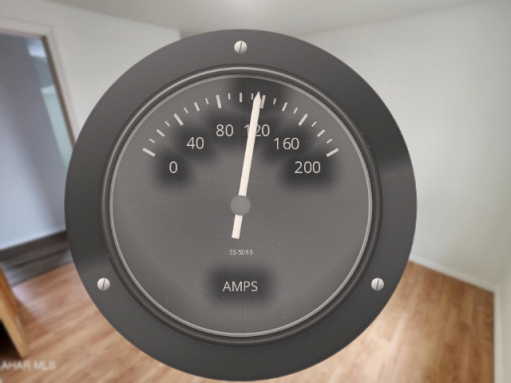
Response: 115A
